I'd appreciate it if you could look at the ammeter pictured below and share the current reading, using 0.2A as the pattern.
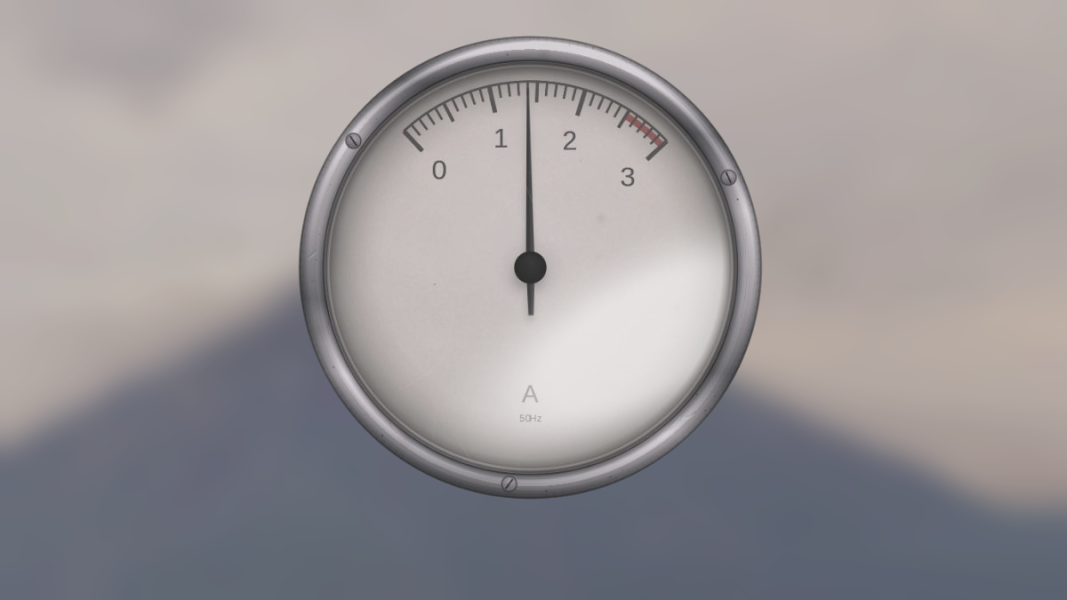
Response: 1.4A
